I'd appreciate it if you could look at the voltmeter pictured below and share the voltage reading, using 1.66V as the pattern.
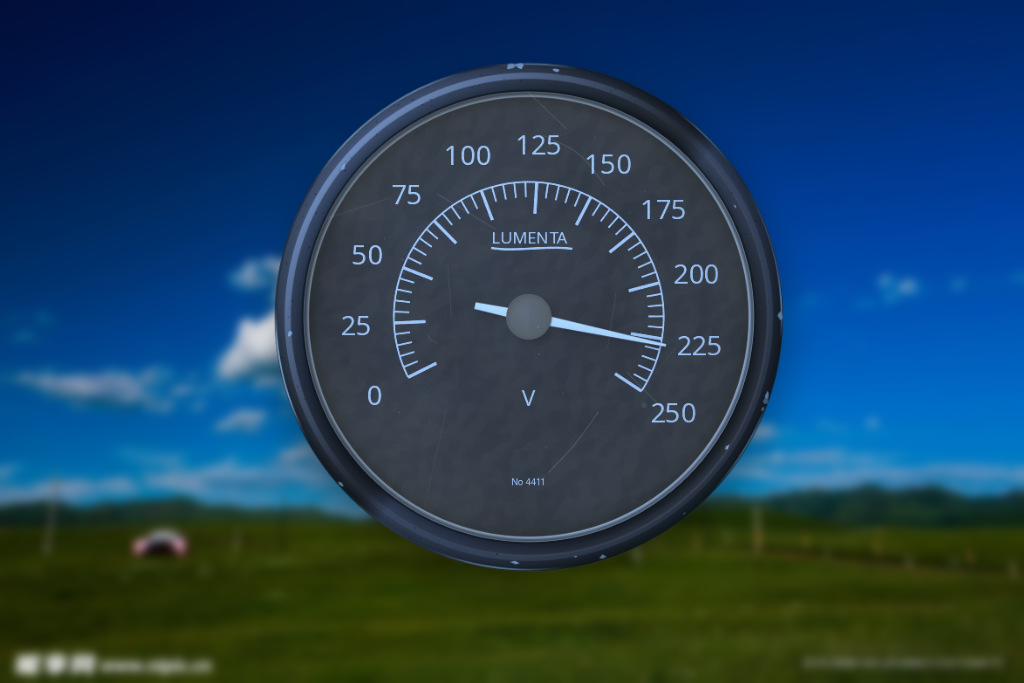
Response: 227.5V
